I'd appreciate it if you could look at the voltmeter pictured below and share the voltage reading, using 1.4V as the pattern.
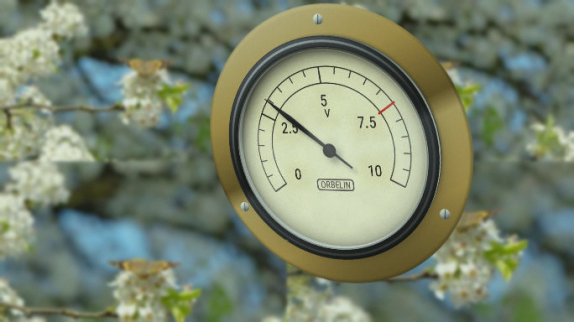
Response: 3V
